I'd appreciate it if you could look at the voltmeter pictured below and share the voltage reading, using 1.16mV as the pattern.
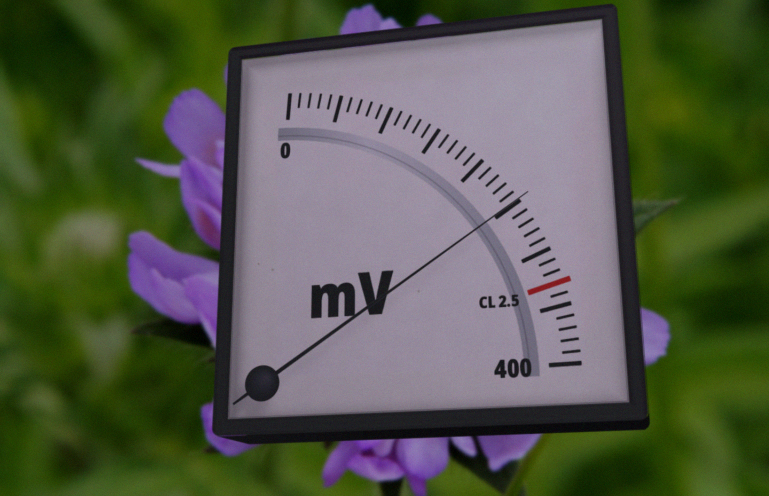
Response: 250mV
